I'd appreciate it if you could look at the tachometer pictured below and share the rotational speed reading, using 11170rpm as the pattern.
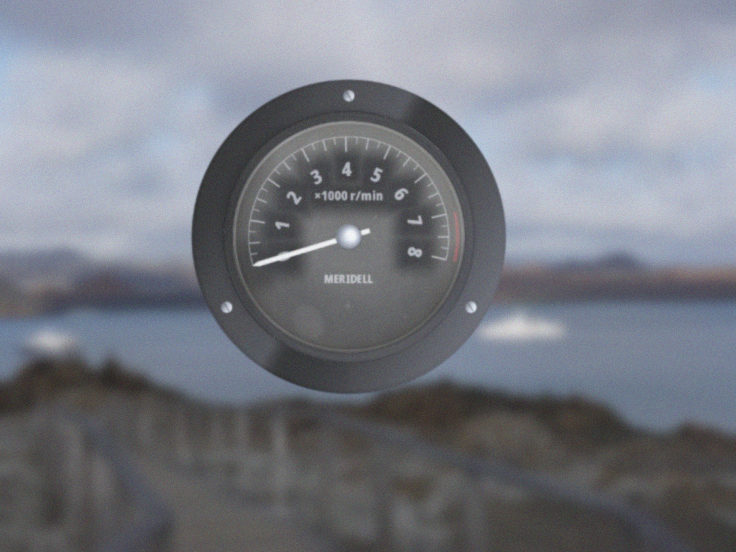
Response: 0rpm
